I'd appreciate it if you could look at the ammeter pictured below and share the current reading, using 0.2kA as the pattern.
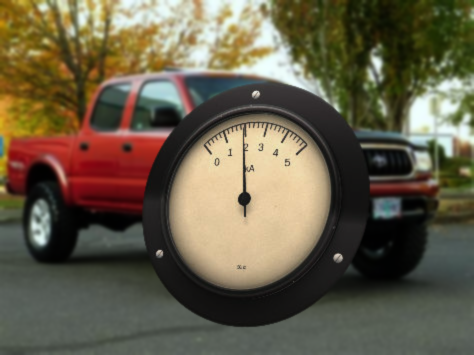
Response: 2kA
